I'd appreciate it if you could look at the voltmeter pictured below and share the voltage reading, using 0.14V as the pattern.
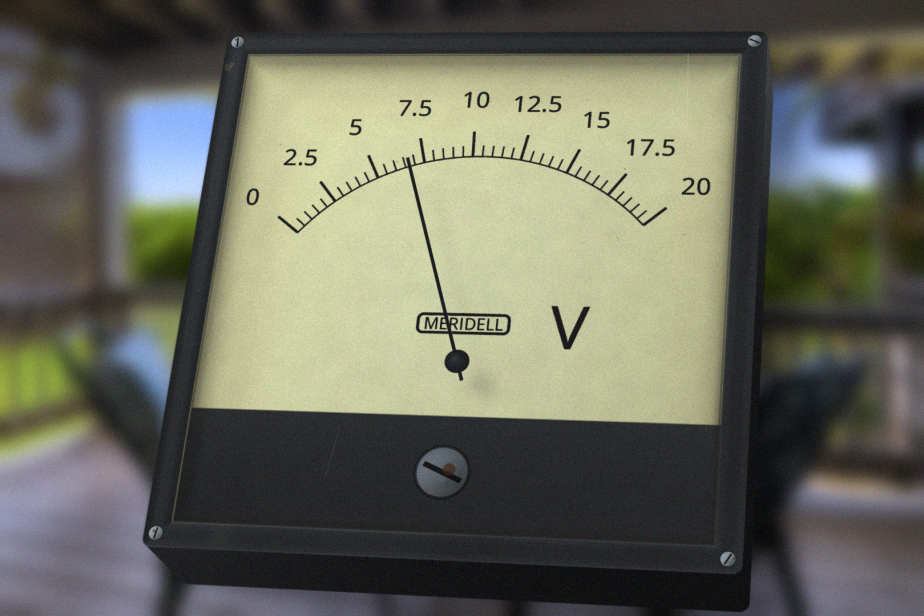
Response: 6.75V
